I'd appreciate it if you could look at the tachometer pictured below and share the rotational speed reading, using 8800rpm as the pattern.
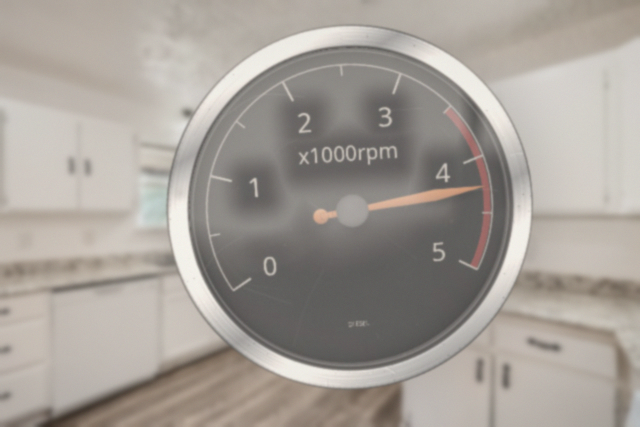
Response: 4250rpm
